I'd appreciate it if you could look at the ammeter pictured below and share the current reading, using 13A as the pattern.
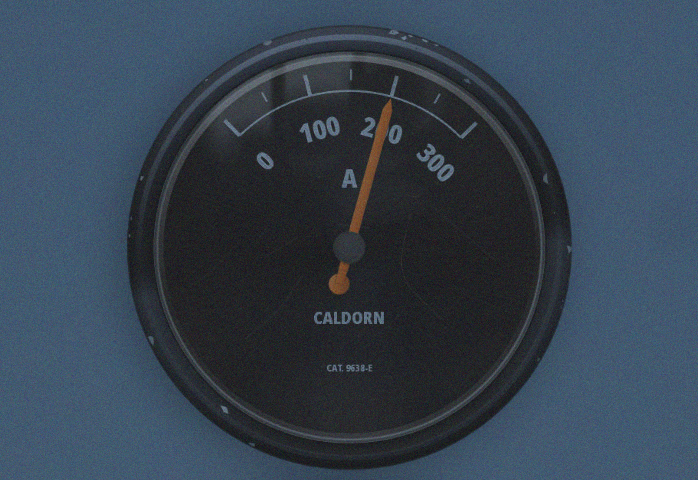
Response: 200A
